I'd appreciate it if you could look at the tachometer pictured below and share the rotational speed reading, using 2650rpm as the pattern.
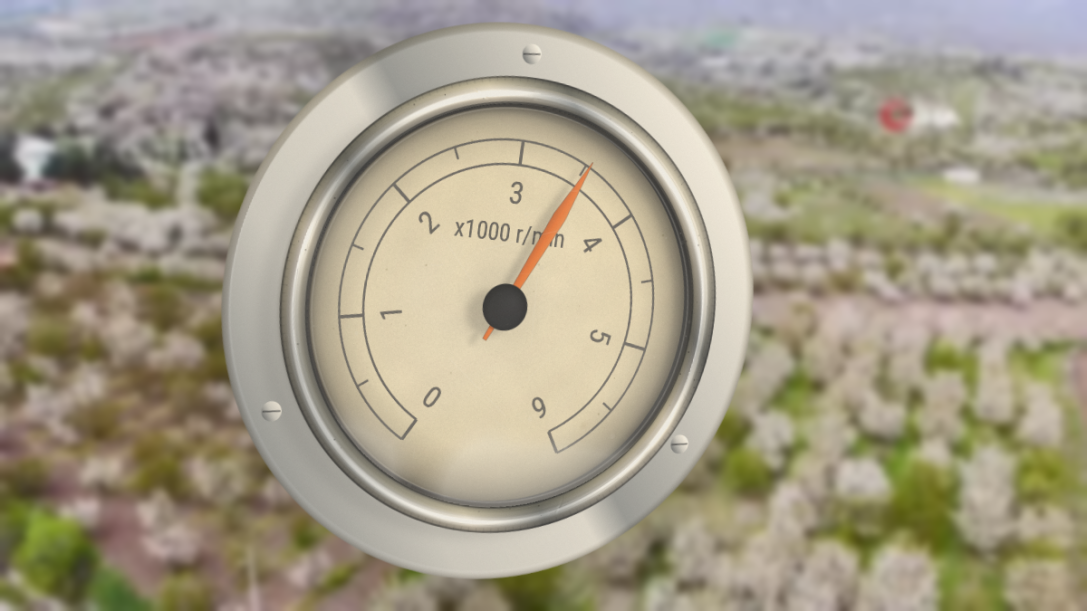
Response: 3500rpm
